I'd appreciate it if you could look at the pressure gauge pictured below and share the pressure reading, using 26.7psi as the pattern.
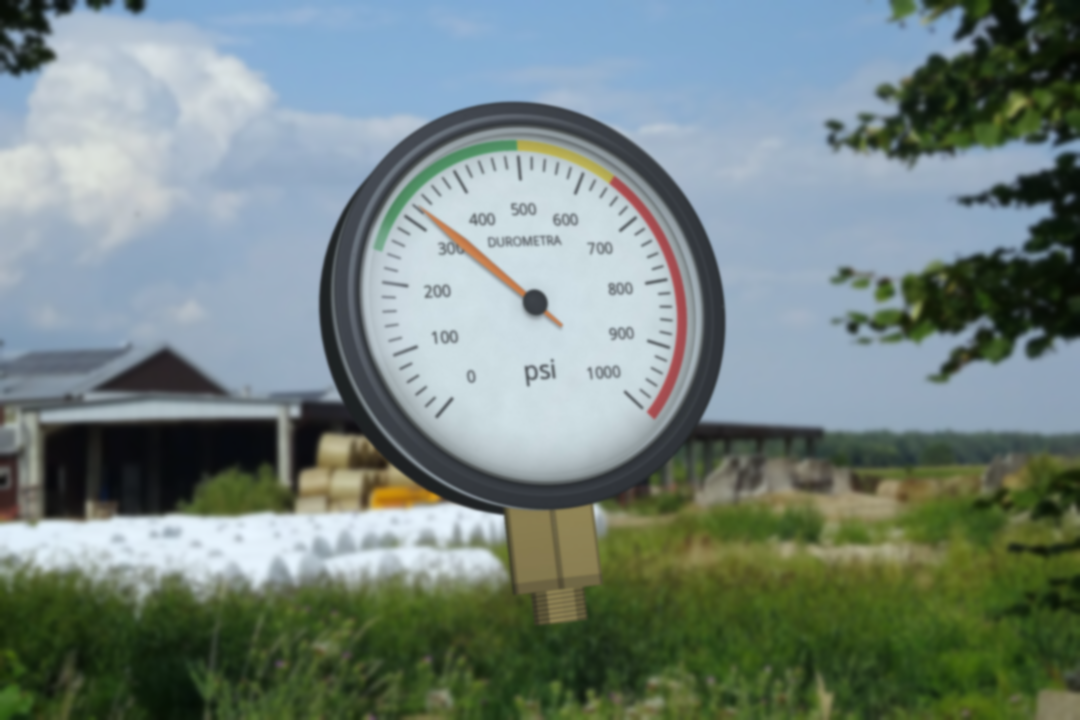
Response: 320psi
